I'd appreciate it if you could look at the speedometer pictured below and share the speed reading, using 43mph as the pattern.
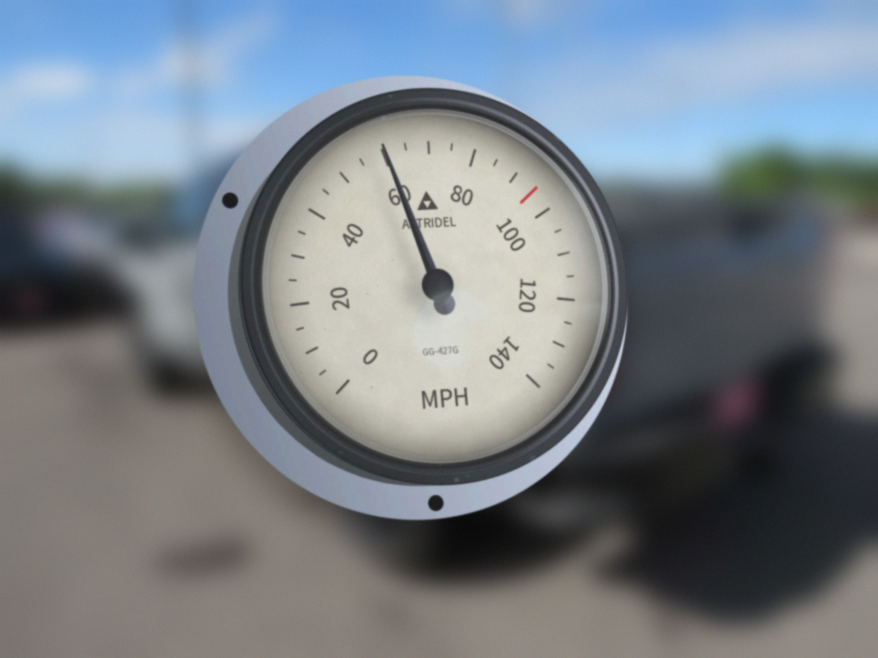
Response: 60mph
